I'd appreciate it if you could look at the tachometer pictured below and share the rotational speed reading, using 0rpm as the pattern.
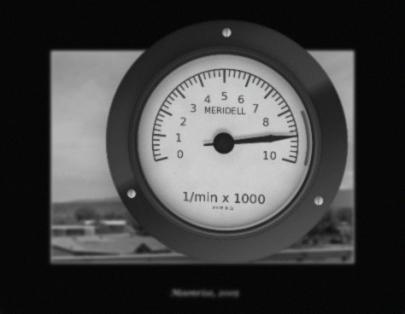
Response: 9000rpm
